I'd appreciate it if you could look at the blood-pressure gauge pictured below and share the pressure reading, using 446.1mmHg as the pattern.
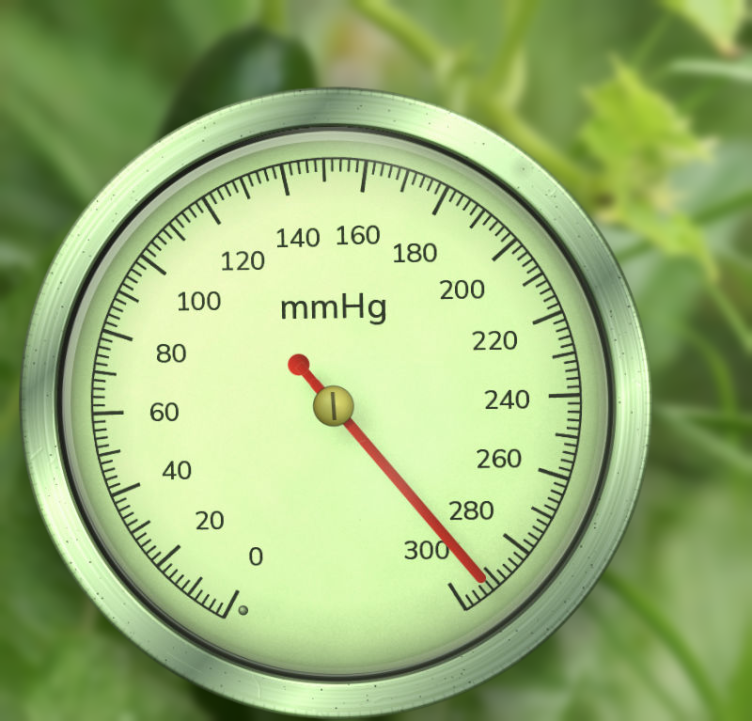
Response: 292mmHg
